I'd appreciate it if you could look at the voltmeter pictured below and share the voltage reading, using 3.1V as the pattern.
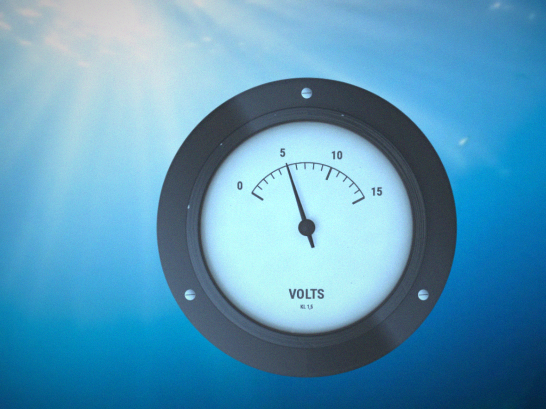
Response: 5V
